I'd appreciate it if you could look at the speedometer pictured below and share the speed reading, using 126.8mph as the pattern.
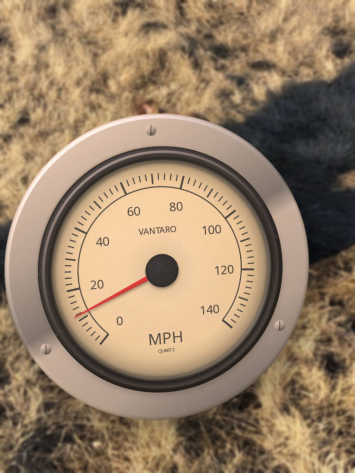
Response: 12mph
